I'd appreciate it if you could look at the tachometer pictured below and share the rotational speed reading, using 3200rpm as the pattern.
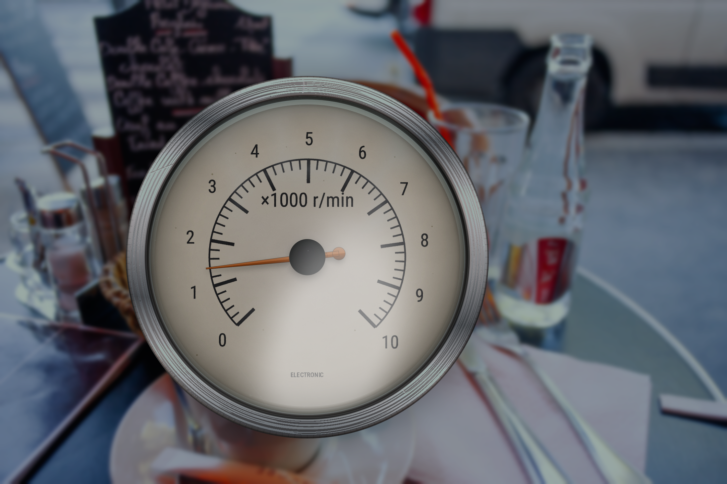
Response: 1400rpm
